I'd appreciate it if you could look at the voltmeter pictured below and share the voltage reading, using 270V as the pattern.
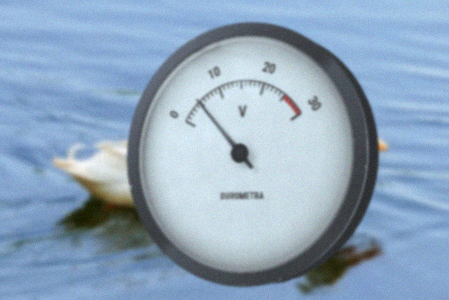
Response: 5V
